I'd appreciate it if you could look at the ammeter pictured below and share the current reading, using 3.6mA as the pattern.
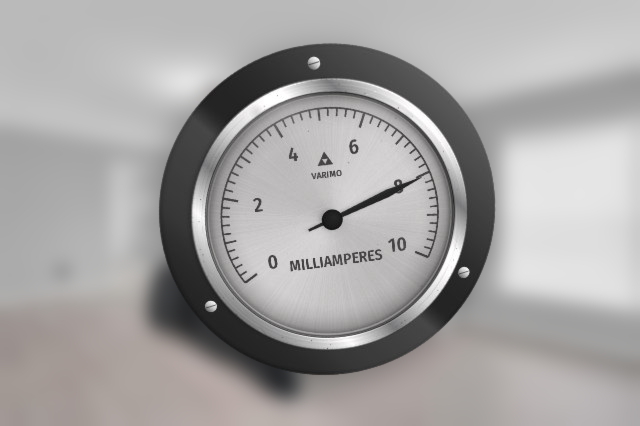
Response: 8mA
